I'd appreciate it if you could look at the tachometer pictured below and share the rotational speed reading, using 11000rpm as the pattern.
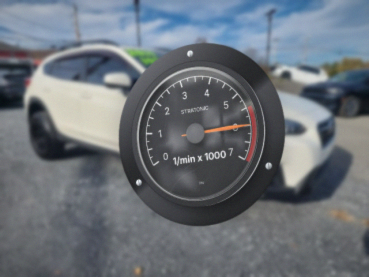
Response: 6000rpm
